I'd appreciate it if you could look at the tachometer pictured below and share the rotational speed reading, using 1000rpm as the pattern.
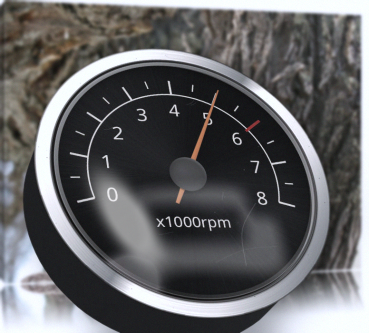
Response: 5000rpm
